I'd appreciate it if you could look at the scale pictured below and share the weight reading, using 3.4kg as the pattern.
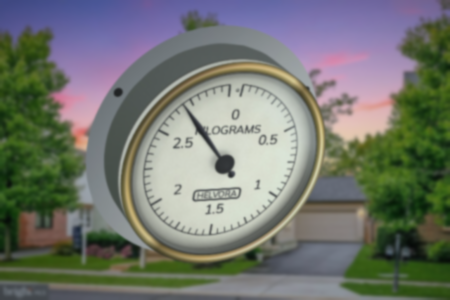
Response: 2.7kg
